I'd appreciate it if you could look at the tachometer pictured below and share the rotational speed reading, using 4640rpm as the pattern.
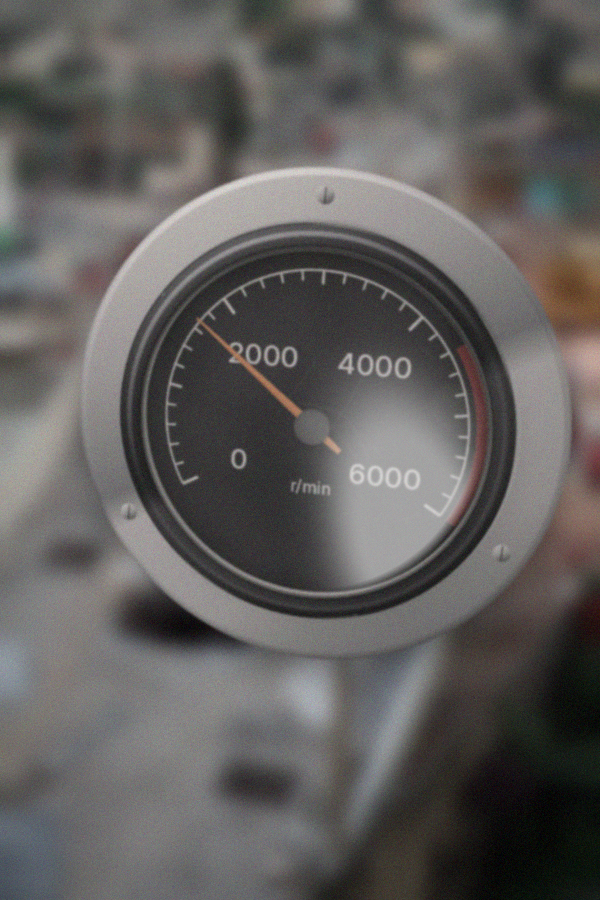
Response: 1700rpm
